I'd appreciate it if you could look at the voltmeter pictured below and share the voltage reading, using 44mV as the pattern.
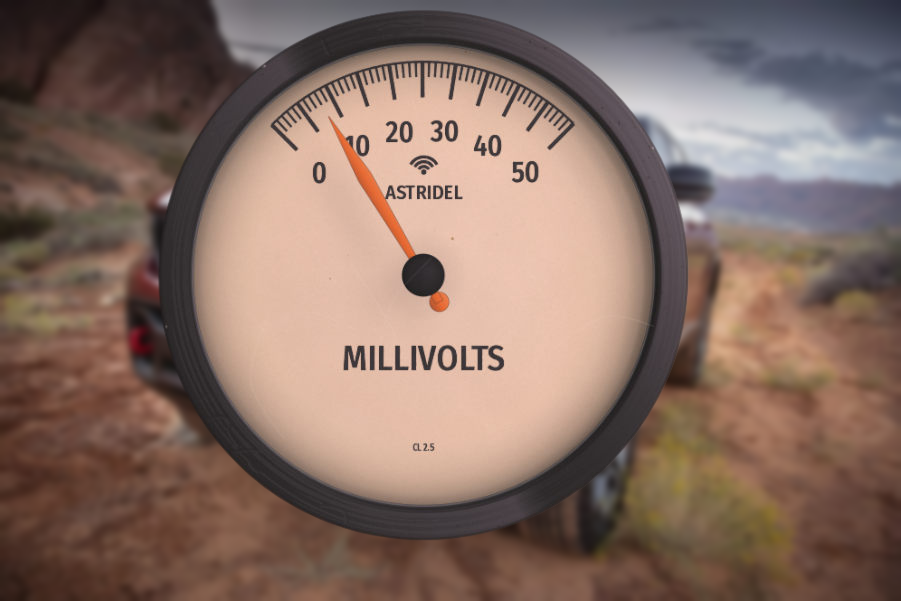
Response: 8mV
